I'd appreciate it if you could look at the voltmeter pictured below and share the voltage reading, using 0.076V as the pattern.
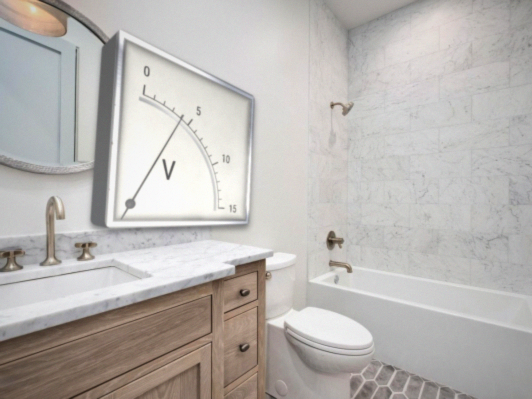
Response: 4V
